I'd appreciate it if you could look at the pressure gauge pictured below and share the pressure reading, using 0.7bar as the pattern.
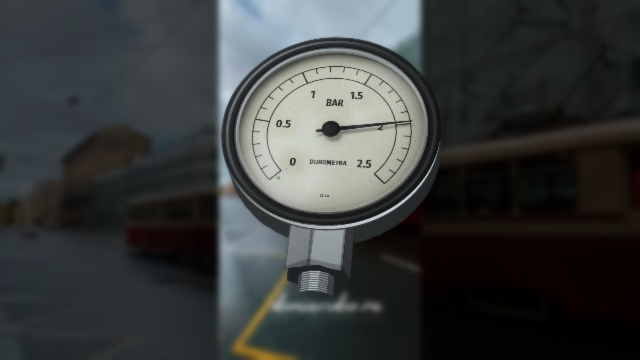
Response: 2bar
